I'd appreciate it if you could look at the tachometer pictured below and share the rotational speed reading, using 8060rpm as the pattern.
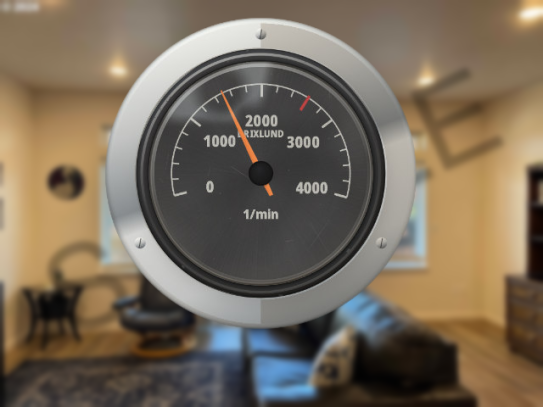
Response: 1500rpm
